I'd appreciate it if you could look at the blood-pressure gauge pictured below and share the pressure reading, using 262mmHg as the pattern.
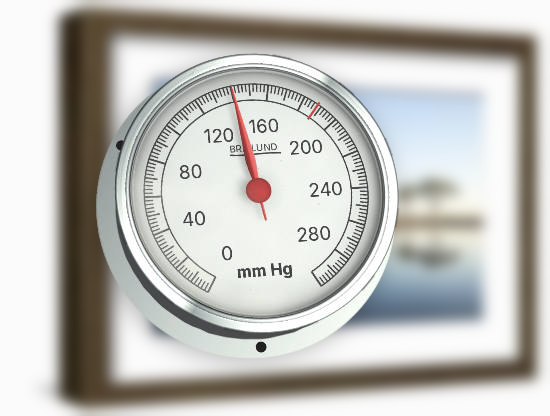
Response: 140mmHg
